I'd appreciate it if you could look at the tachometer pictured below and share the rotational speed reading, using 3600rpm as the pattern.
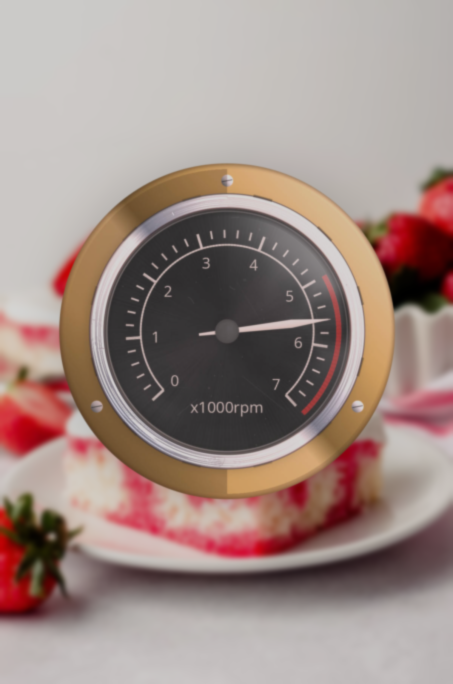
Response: 5600rpm
